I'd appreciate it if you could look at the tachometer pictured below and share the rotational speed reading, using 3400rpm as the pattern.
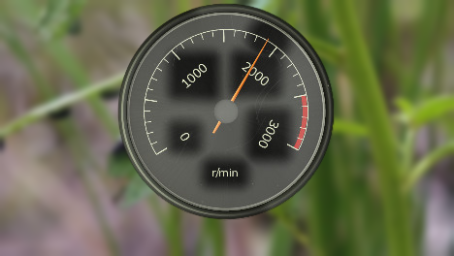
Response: 1900rpm
